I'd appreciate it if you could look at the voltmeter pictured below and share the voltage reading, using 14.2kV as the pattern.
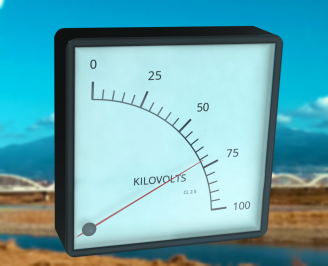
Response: 70kV
